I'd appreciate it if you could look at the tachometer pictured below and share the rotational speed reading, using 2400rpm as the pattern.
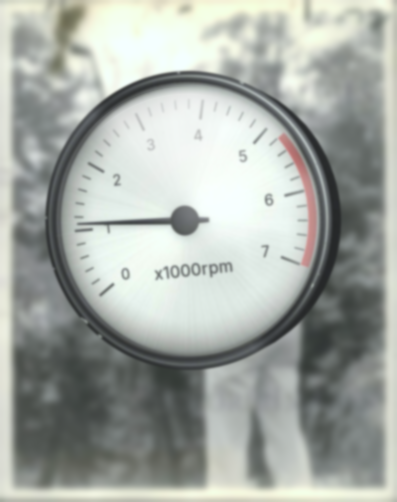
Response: 1100rpm
